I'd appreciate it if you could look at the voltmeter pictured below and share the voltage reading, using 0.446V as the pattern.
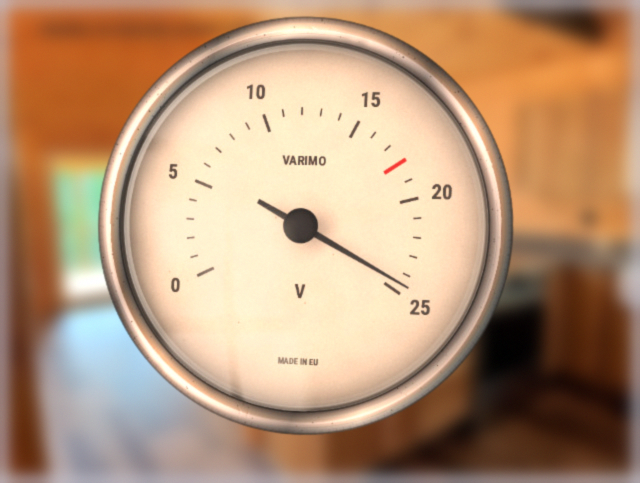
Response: 24.5V
